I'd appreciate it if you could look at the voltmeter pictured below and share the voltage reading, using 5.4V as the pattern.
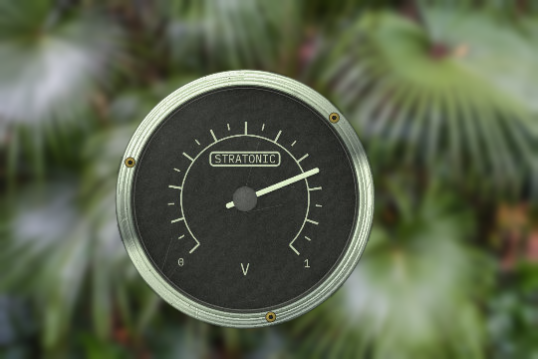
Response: 0.75V
